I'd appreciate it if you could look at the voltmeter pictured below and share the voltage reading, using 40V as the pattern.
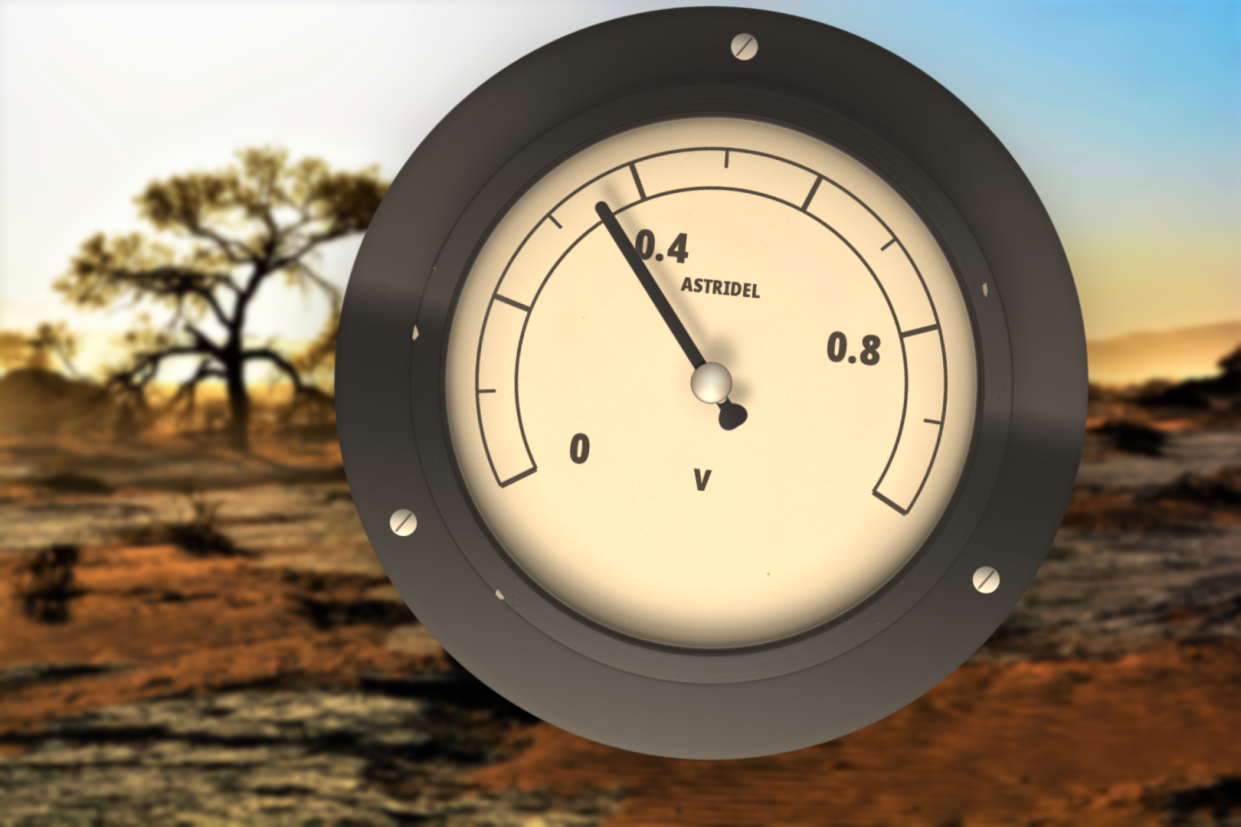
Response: 0.35V
